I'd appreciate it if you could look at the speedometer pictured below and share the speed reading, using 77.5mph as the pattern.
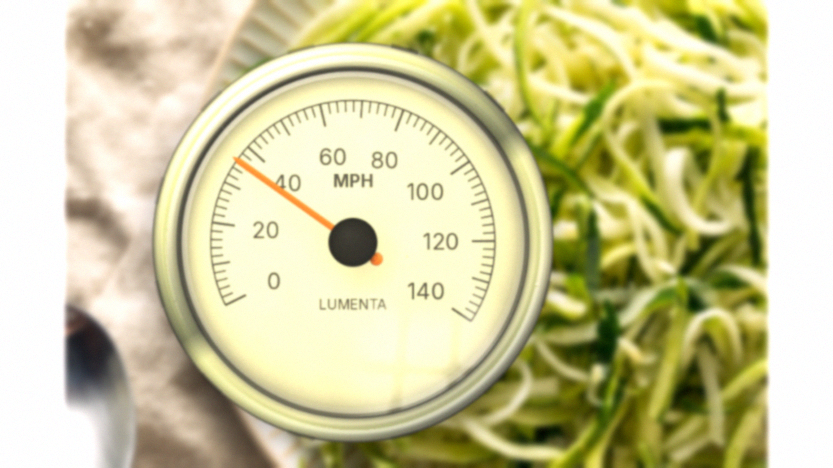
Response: 36mph
